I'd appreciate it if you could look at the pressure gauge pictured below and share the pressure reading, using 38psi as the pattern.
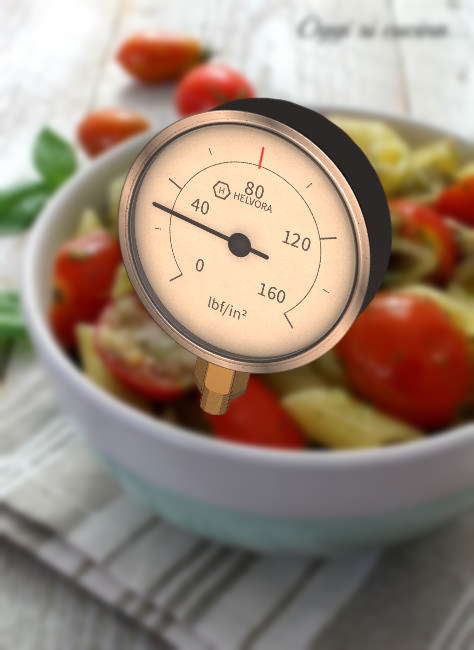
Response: 30psi
